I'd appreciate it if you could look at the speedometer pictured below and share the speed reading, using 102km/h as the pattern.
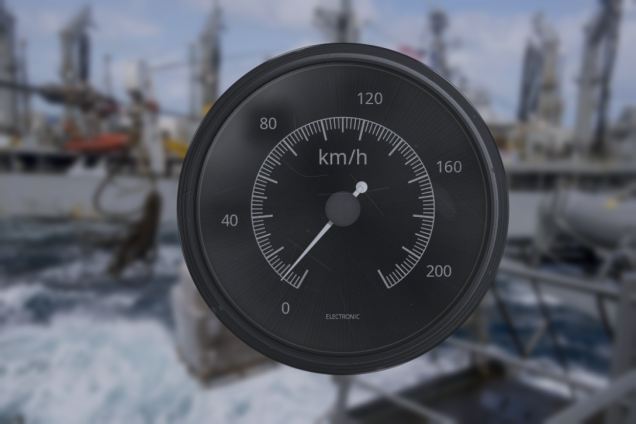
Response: 8km/h
